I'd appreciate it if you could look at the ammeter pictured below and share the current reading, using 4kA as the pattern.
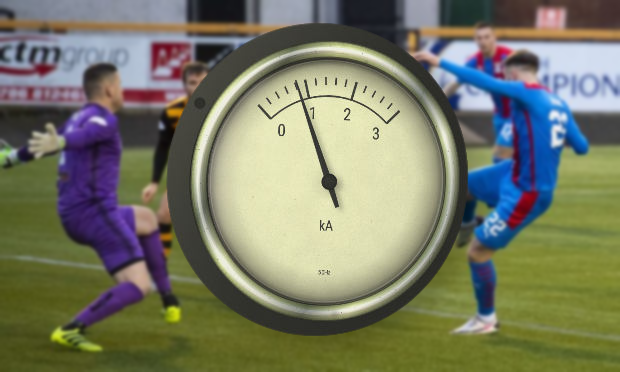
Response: 0.8kA
